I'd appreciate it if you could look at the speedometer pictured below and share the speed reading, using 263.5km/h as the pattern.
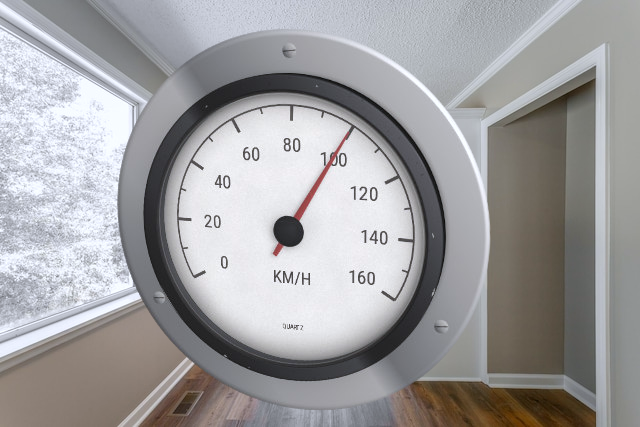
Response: 100km/h
